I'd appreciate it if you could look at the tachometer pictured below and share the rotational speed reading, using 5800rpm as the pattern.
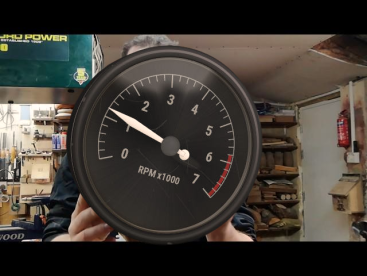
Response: 1200rpm
